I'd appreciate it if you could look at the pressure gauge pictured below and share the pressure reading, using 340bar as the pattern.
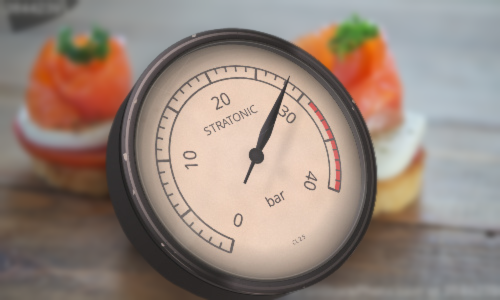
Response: 28bar
